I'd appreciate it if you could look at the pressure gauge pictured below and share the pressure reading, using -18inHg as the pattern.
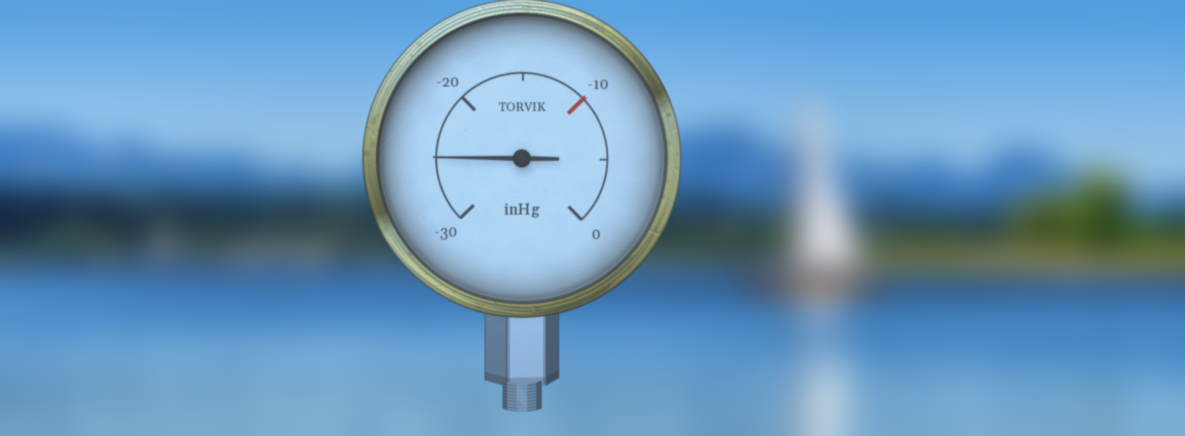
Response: -25inHg
